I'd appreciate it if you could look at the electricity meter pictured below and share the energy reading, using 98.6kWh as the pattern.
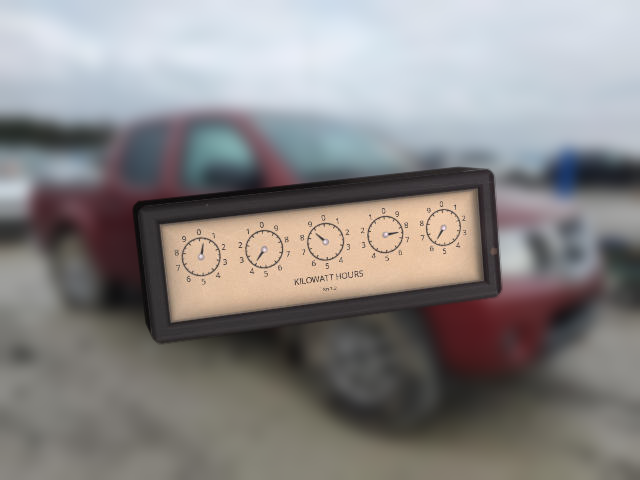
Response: 3876kWh
